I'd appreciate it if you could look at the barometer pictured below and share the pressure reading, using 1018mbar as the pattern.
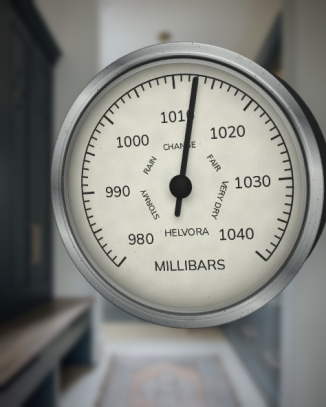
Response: 1013mbar
